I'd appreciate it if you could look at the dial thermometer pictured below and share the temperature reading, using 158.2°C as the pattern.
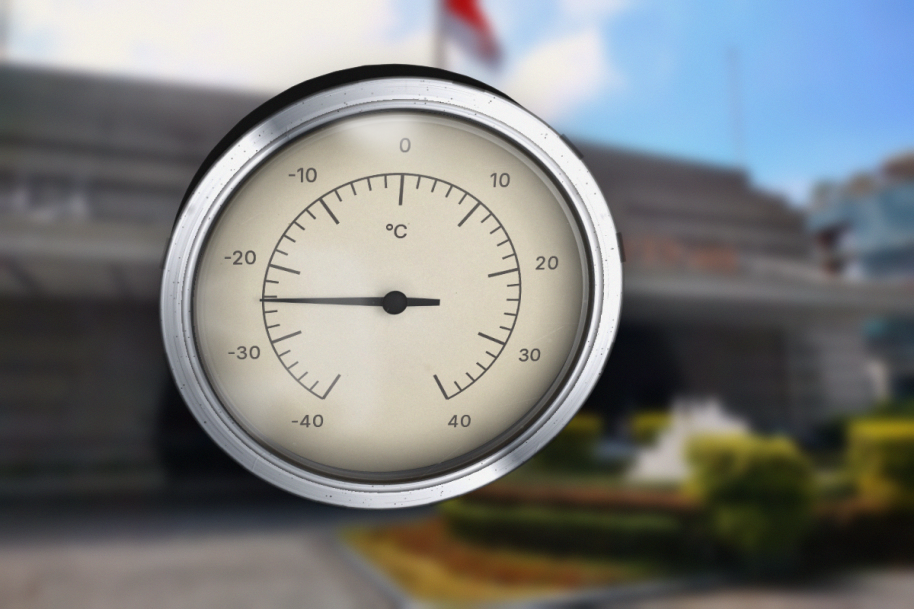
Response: -24°C
